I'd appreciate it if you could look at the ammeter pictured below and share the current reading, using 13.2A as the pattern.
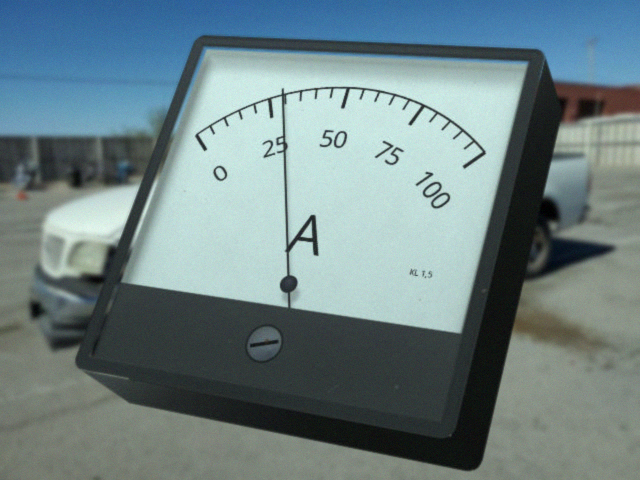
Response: 30A
